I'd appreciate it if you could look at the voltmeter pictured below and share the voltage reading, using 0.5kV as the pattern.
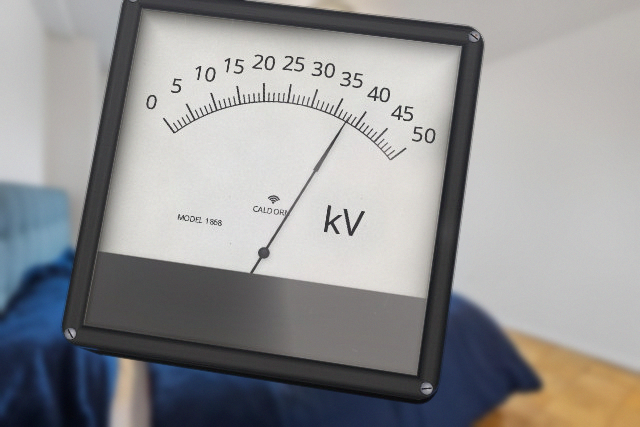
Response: 38kV
